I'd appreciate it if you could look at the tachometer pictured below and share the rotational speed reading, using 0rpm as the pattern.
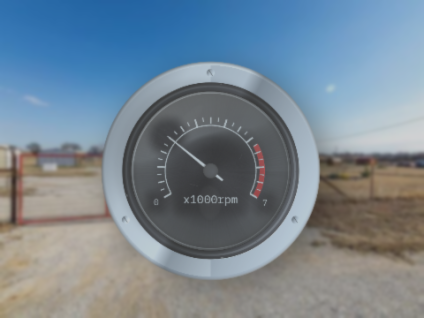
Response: 2000rpm
